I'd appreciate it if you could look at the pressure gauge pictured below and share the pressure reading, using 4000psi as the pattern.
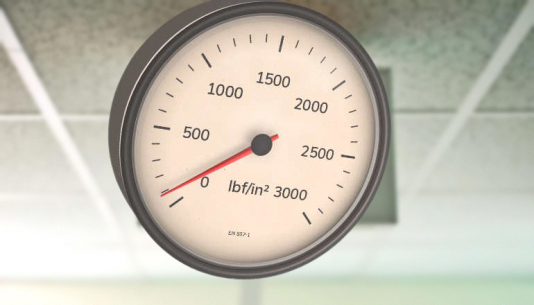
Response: 100psi
